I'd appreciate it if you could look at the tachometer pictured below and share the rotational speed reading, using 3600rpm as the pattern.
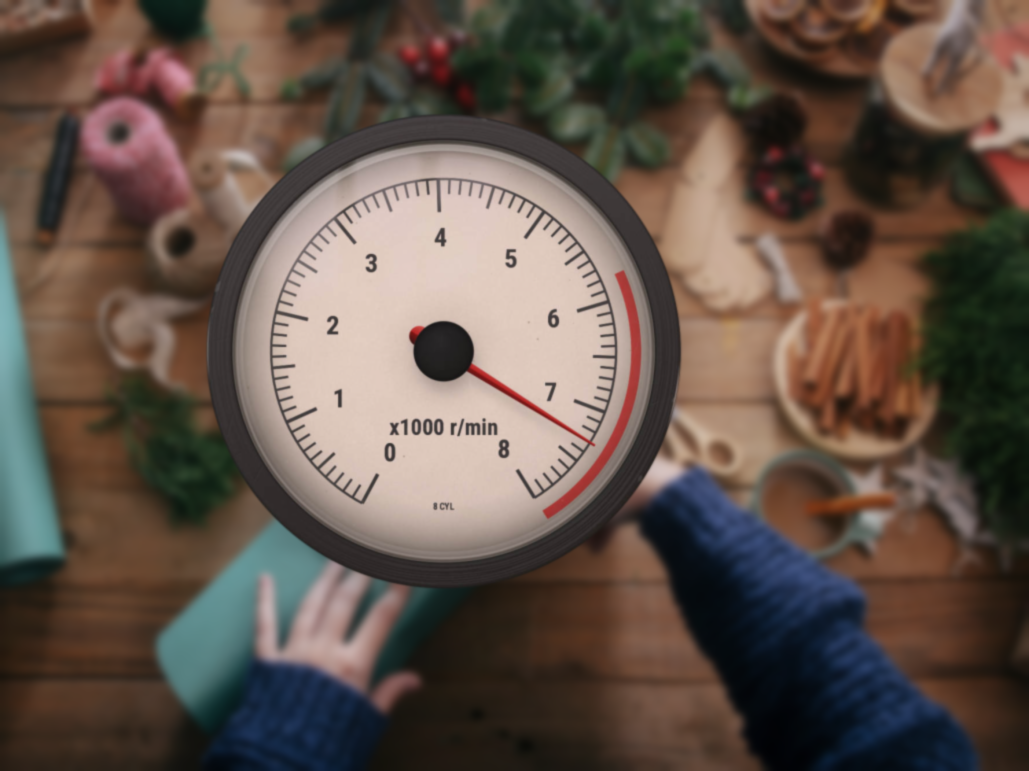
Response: 7300rpm
